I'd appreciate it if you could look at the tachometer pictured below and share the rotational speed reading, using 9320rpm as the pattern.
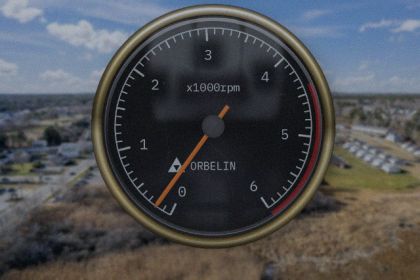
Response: 200rpm
